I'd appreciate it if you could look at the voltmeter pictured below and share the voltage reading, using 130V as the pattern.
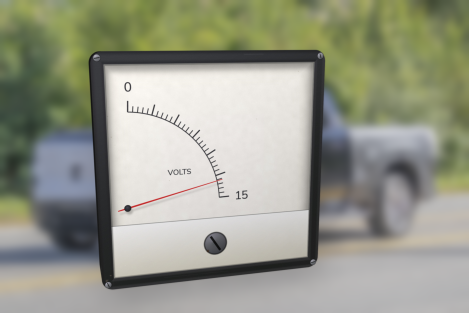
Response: 13V
